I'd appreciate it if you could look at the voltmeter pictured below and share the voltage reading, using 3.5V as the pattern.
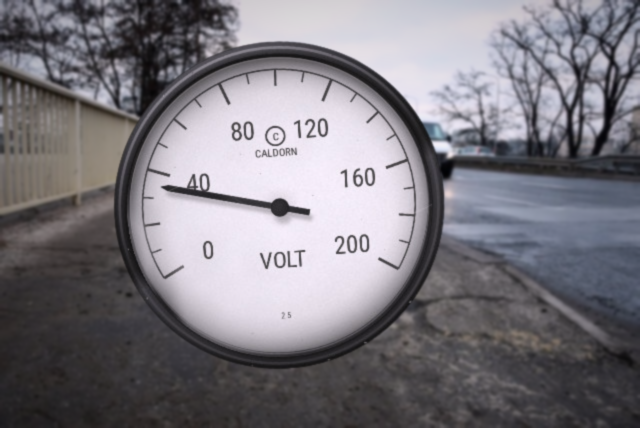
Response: 35V
